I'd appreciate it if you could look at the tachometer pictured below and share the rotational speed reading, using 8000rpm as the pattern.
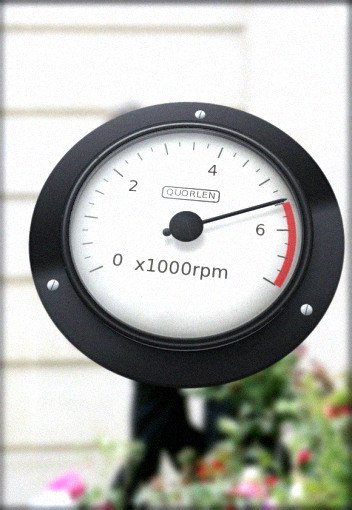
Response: 5500rpm
